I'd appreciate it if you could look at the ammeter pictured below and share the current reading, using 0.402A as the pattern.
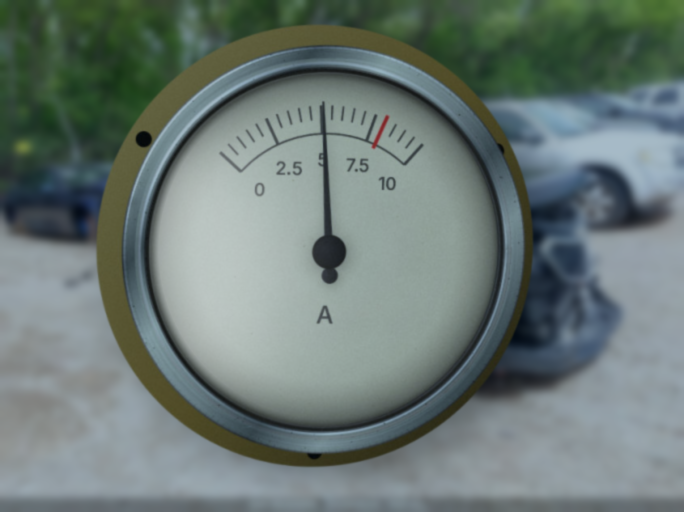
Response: 5A
